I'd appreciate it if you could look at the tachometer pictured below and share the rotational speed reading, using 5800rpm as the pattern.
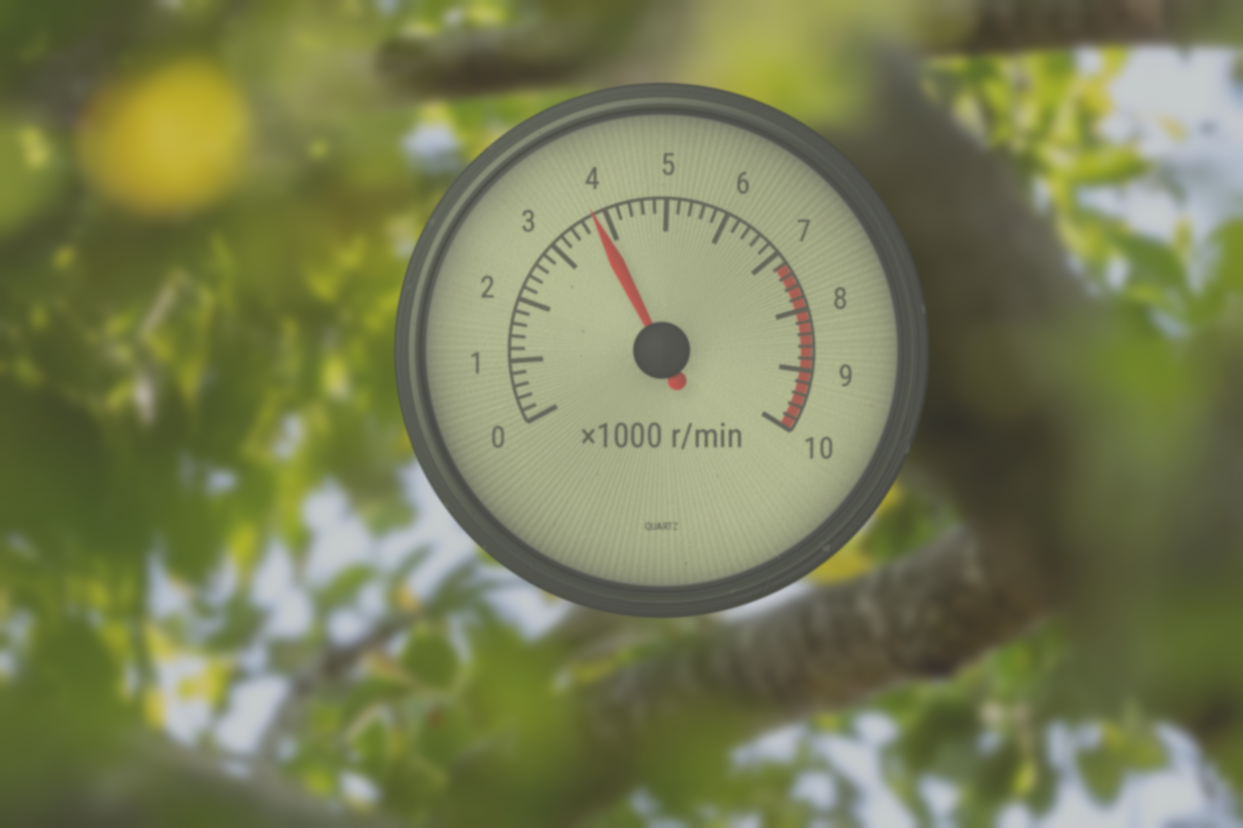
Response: 3800rpm
